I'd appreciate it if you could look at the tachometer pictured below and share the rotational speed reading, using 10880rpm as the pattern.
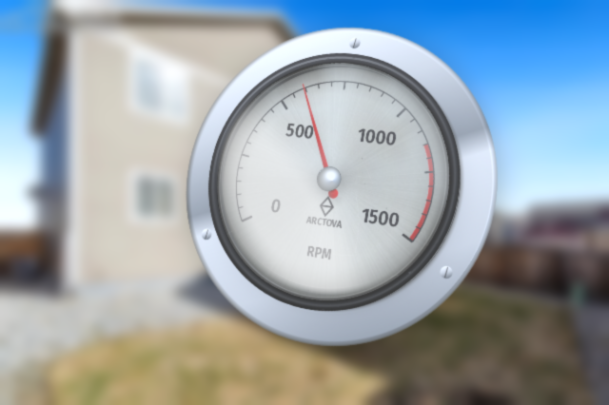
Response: 600rpm
